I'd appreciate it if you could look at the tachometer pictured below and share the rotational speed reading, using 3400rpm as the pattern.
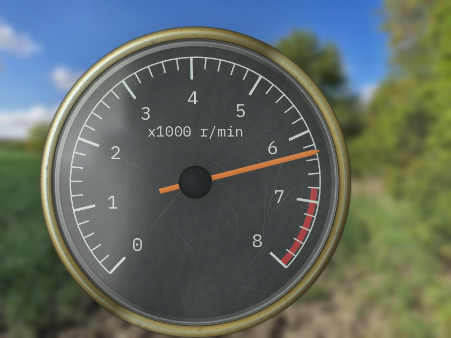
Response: 6300rpm
